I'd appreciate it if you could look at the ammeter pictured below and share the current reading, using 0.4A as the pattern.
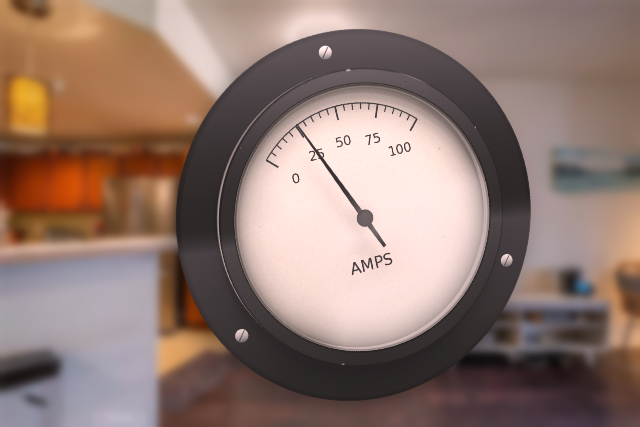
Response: 25A
